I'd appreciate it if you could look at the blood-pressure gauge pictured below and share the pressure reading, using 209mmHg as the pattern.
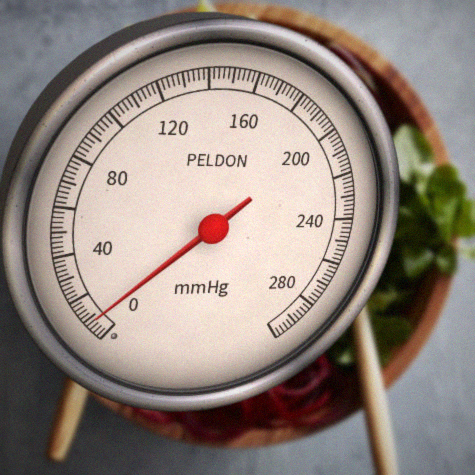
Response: 10mmHg
